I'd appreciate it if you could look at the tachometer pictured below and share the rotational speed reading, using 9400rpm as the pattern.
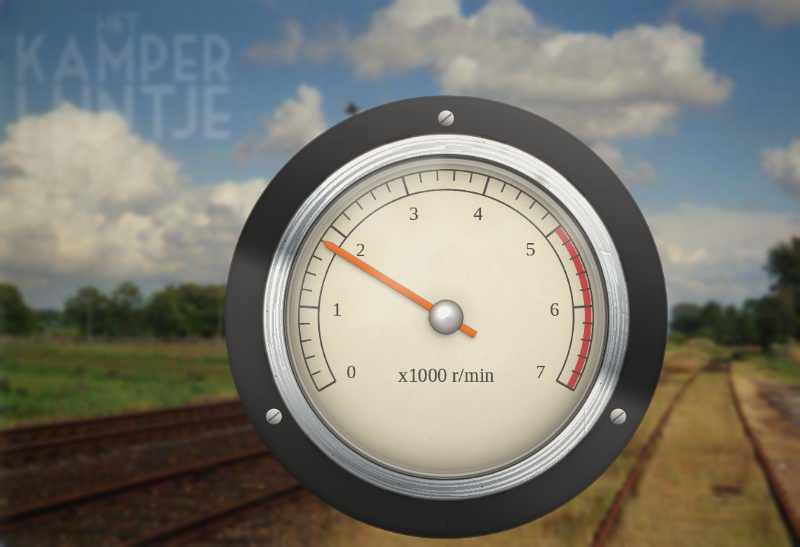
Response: 1800rpm
